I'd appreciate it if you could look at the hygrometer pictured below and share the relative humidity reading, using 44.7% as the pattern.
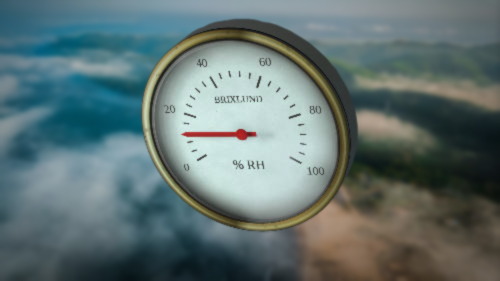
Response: 12%
